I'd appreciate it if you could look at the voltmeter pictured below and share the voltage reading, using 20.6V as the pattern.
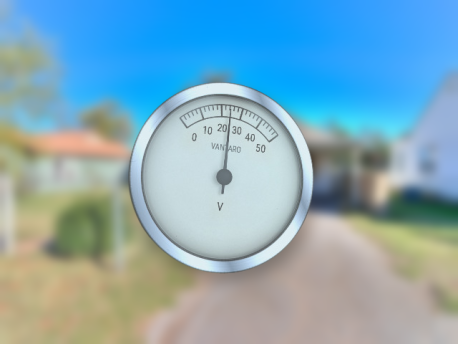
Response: 24V
